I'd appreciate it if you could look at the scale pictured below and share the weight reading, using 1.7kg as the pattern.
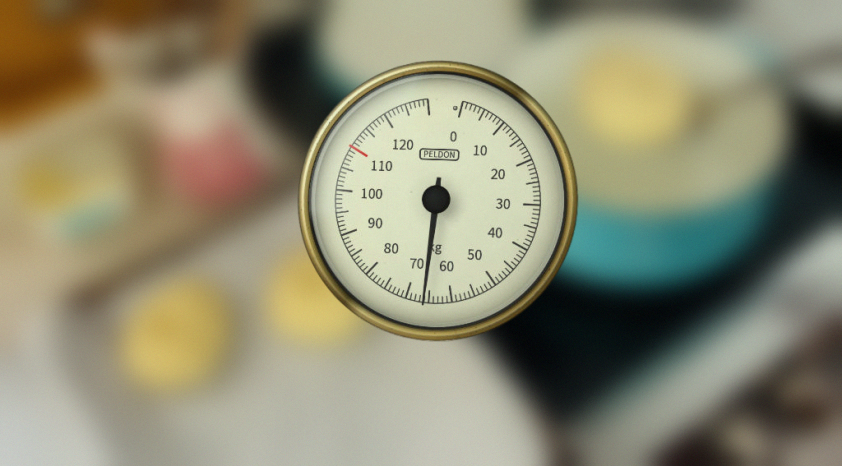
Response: 66kg
